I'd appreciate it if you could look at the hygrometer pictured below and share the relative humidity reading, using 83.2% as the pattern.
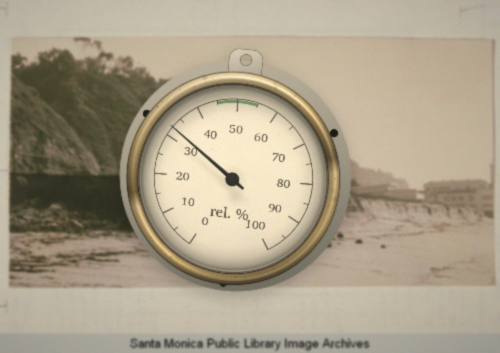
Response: 32.5%
